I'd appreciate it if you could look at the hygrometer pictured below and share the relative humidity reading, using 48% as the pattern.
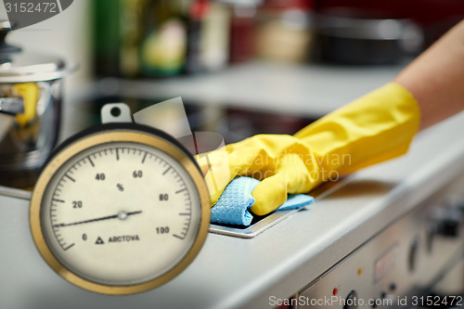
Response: 10%
